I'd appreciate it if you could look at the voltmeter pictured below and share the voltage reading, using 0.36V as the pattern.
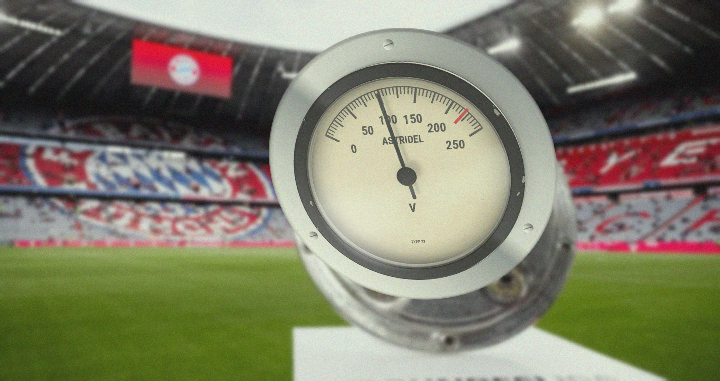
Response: 100V
